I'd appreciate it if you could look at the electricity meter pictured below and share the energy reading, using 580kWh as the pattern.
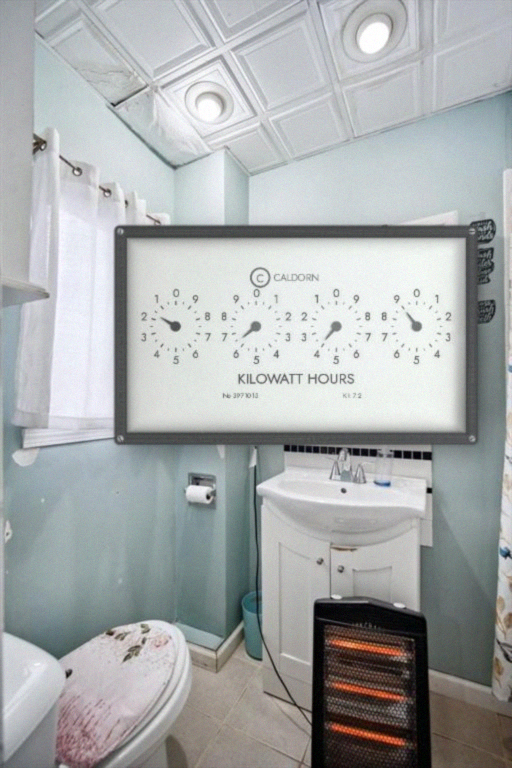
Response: 1639kWh
